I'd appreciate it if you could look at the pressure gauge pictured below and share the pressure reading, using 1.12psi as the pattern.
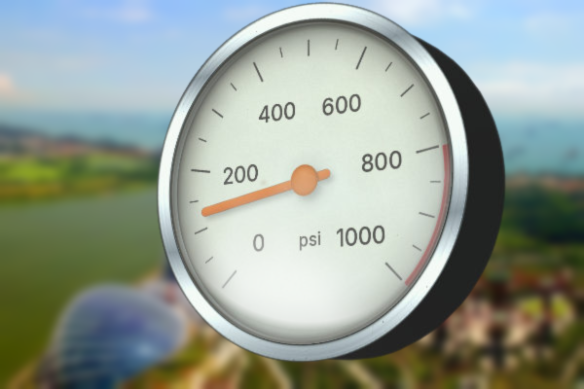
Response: 125psi
